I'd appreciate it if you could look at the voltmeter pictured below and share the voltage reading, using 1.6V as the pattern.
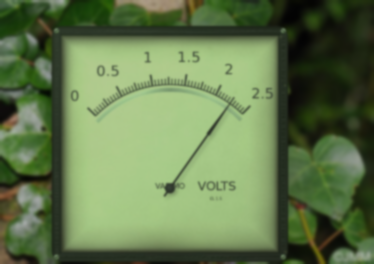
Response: 2.25V
